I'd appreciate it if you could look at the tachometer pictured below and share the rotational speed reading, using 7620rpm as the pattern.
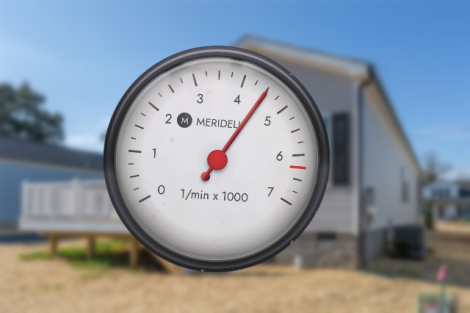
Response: 4500rpm
